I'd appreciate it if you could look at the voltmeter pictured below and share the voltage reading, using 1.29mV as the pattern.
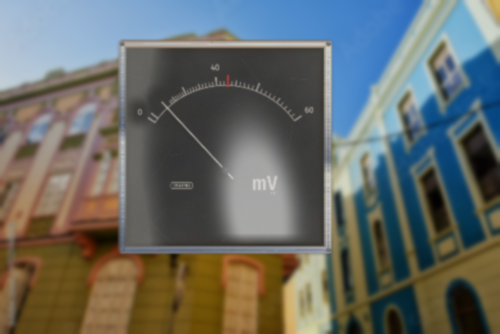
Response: 20mV
